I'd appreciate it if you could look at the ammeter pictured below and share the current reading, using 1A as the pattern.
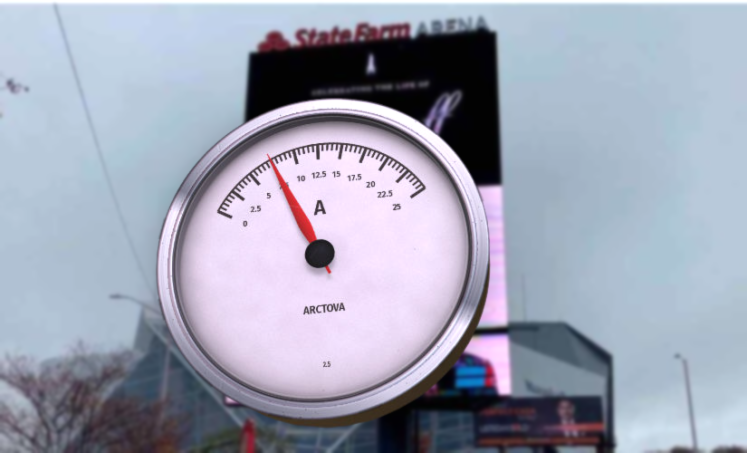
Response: 7.5A
